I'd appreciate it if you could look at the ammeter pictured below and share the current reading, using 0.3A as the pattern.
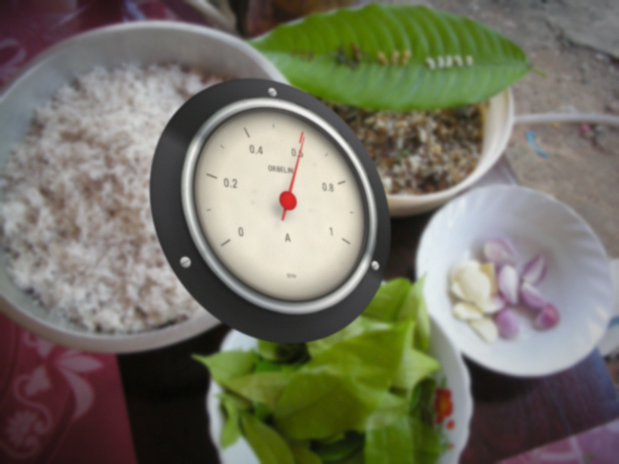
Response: 0.6A
